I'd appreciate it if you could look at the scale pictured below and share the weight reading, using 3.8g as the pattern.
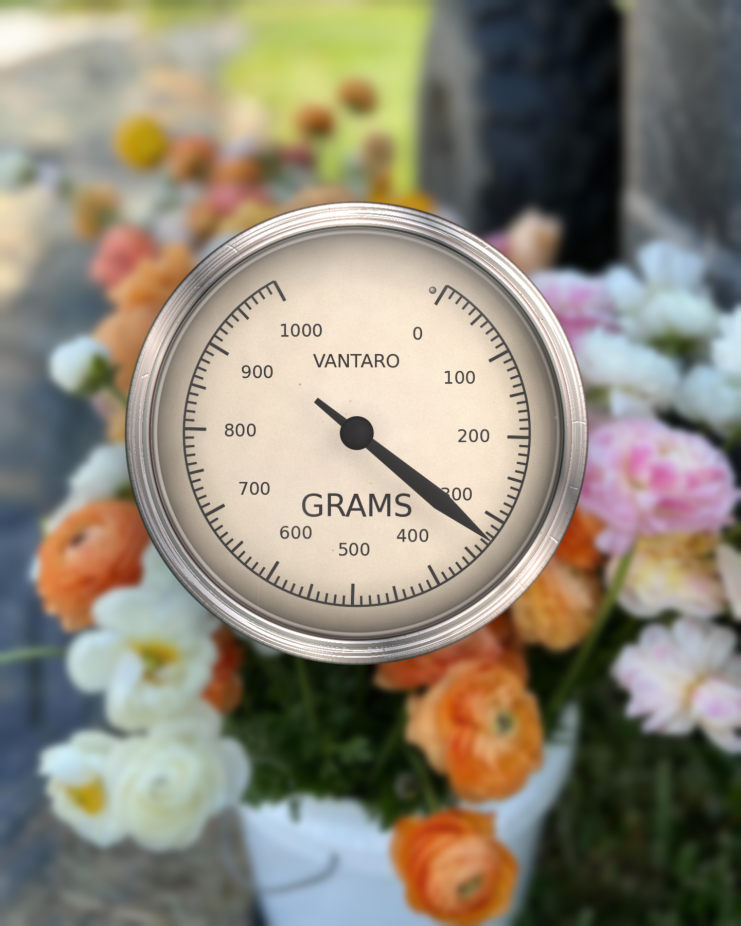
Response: 325g
